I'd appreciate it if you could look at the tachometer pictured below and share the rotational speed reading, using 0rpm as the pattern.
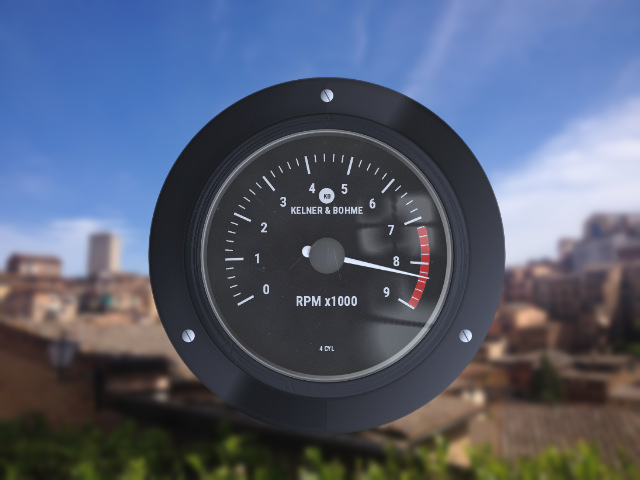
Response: 8300rpm
